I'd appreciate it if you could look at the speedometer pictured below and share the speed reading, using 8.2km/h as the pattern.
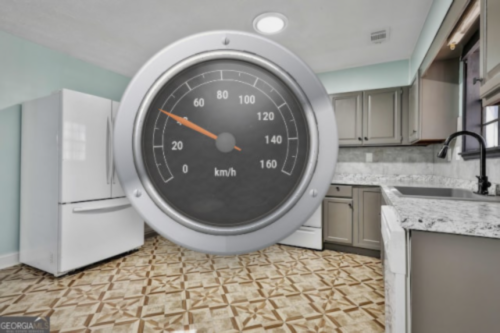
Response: 40km/h
